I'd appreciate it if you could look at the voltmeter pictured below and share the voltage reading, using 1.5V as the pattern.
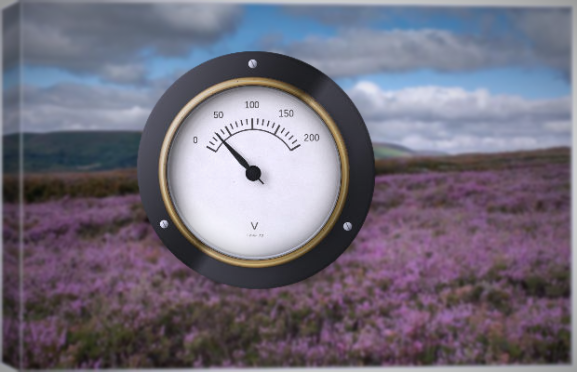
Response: 30V
